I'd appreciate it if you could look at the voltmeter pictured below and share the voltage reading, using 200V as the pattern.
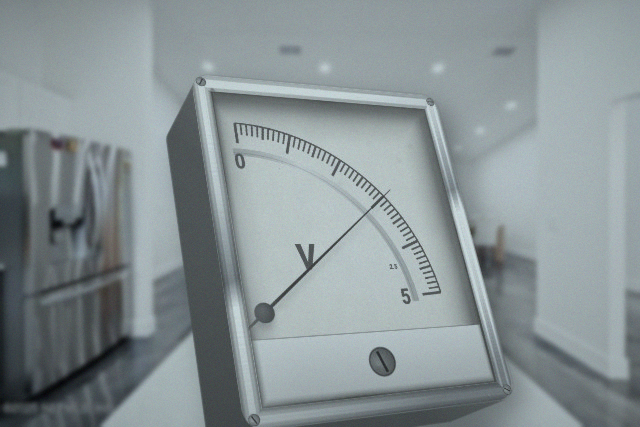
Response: 3V
